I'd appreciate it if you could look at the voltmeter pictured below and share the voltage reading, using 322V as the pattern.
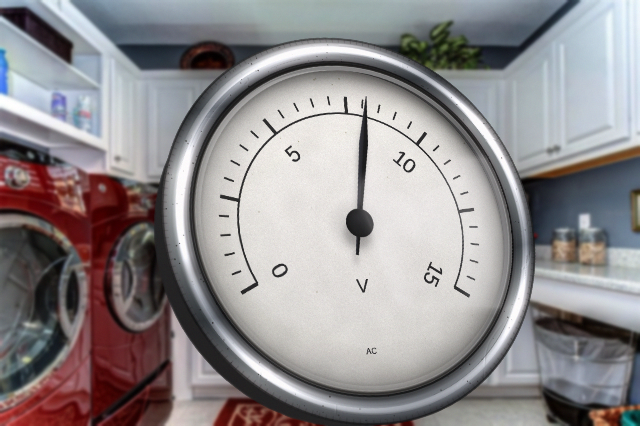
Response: 8V
